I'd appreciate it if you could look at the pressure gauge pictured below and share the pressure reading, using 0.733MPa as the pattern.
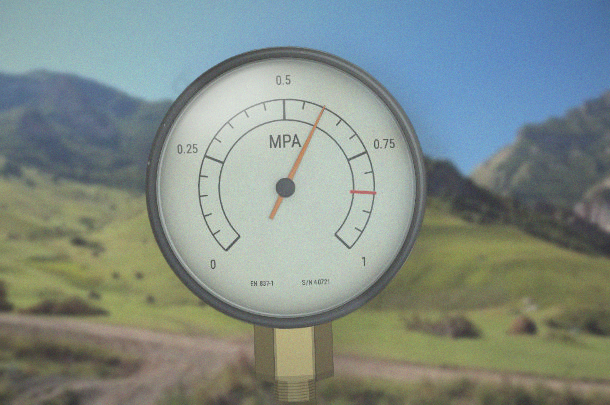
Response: 0.6MPa
